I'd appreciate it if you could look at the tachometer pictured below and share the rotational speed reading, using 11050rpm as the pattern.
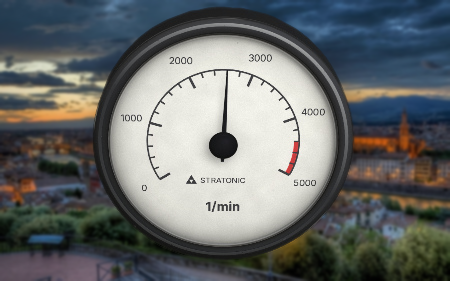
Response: 2600rpm
